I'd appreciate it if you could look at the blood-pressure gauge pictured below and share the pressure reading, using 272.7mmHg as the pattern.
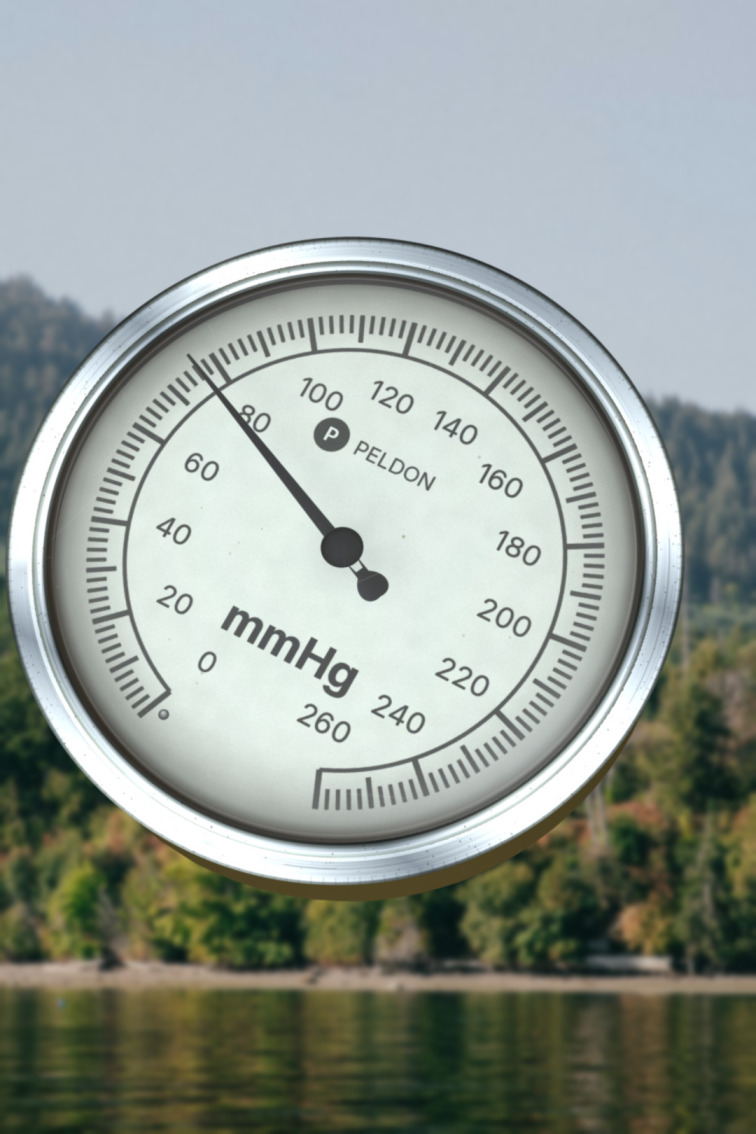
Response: 76mmHg
